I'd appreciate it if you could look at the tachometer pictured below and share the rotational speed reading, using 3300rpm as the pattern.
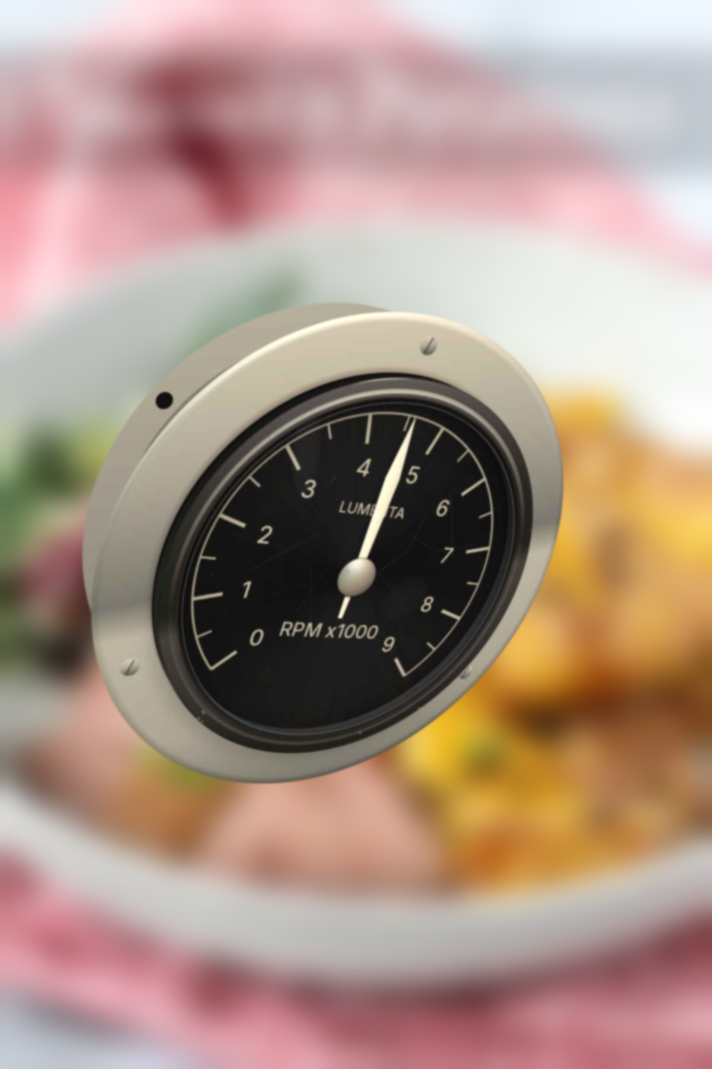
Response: 4500rpm
